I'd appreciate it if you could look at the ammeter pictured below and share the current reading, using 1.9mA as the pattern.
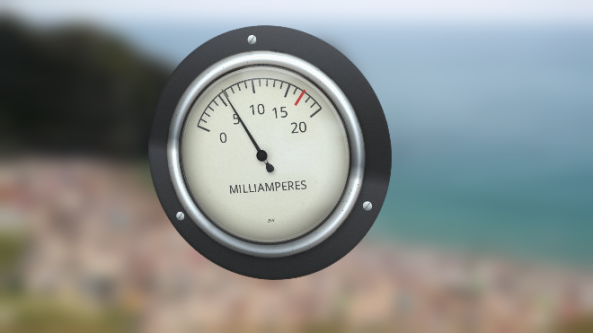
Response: 6mA
